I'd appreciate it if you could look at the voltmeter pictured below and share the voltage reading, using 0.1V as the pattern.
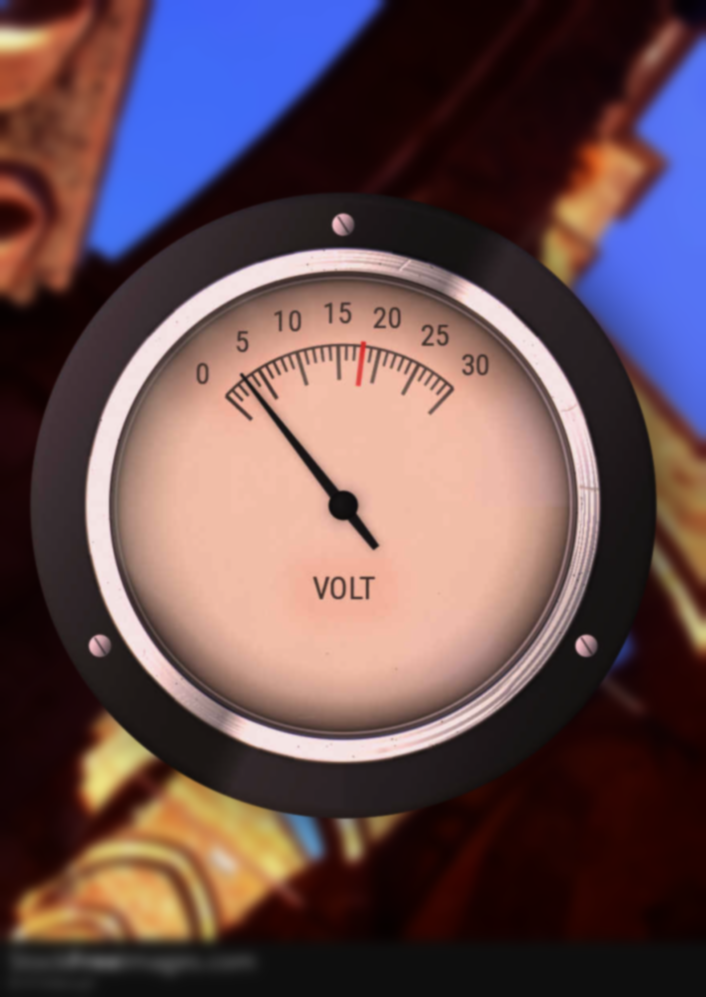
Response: 3V
